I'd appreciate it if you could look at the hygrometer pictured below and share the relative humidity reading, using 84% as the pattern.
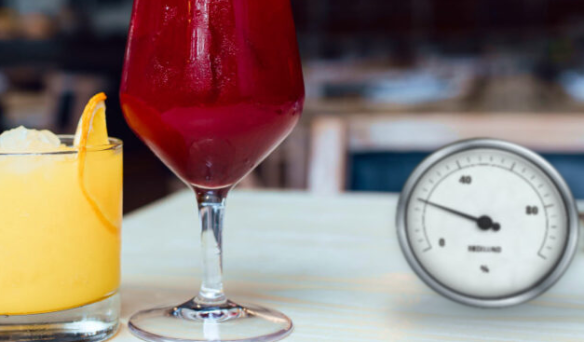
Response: 20%
